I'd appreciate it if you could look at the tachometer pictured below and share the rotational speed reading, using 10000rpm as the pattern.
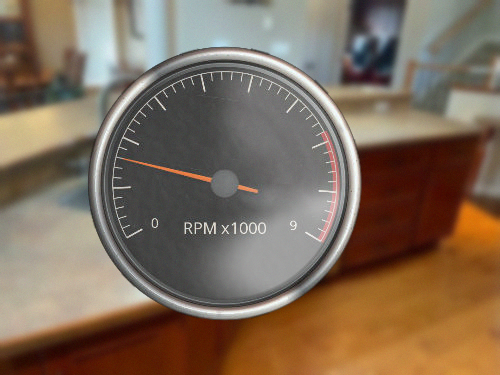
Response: 1600rpm
